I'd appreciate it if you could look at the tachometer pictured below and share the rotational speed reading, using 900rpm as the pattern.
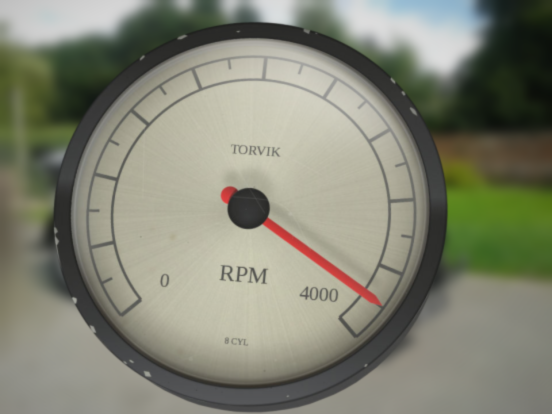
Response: 3800rpm
